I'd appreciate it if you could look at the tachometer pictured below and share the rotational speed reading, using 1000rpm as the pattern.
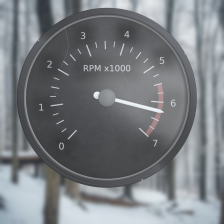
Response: 6250rpm
